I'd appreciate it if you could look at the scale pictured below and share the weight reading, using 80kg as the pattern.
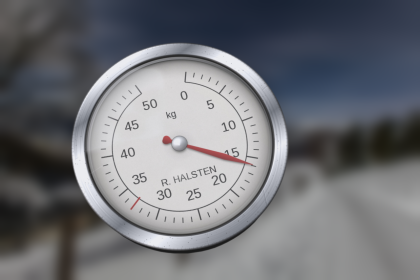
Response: 16kg
